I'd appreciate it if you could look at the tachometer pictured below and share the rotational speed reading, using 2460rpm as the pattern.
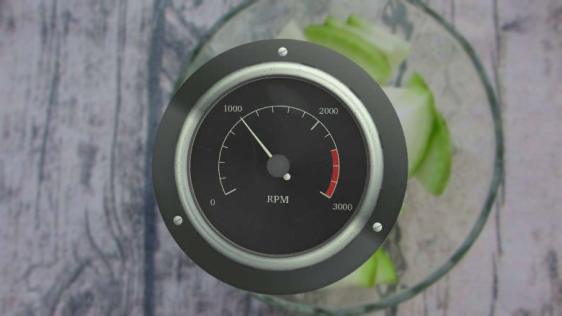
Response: 1000rpm
